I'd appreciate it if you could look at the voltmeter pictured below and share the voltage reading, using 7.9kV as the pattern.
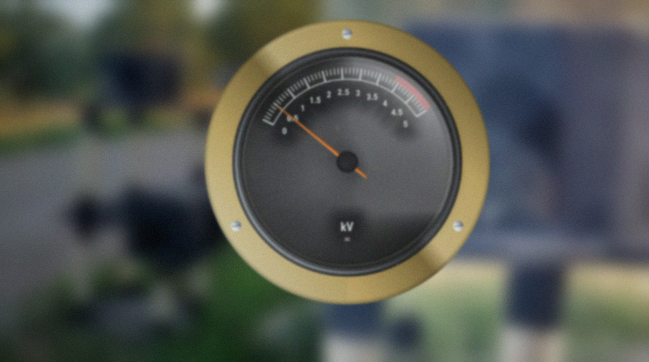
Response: 0.5kV
